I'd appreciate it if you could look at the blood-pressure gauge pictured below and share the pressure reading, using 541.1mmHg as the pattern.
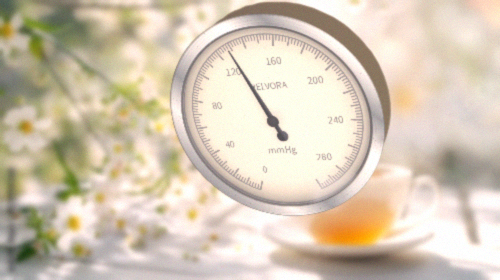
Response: 130mmHg
